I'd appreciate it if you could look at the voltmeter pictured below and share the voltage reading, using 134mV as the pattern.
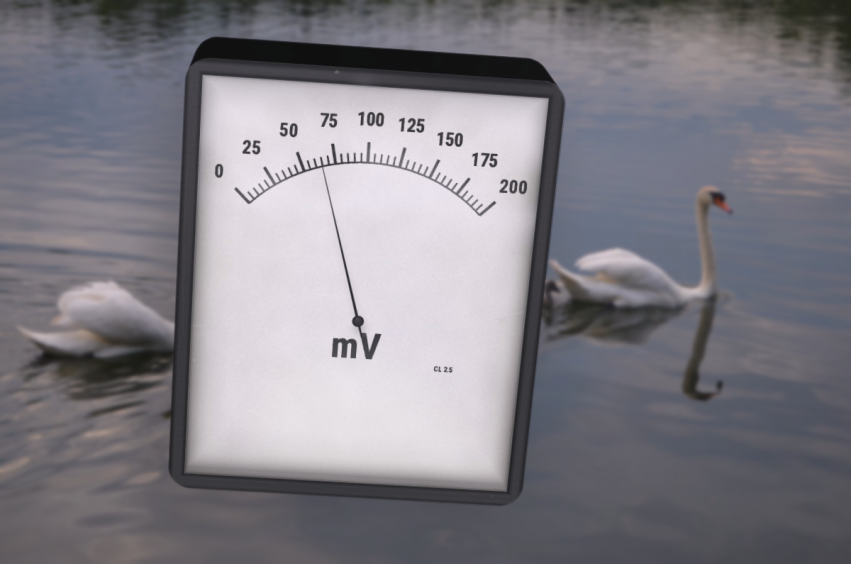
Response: 65mV
